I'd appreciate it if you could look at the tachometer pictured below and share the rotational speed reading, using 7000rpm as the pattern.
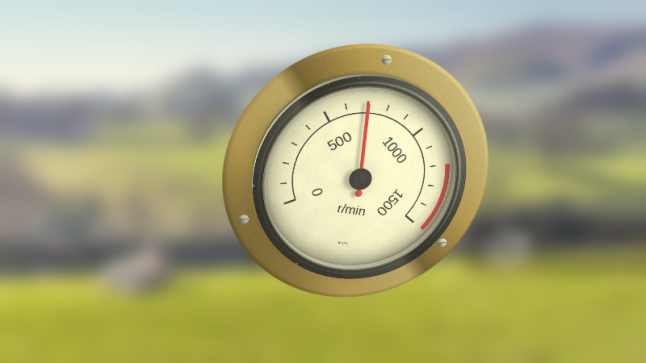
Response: 700rpm
